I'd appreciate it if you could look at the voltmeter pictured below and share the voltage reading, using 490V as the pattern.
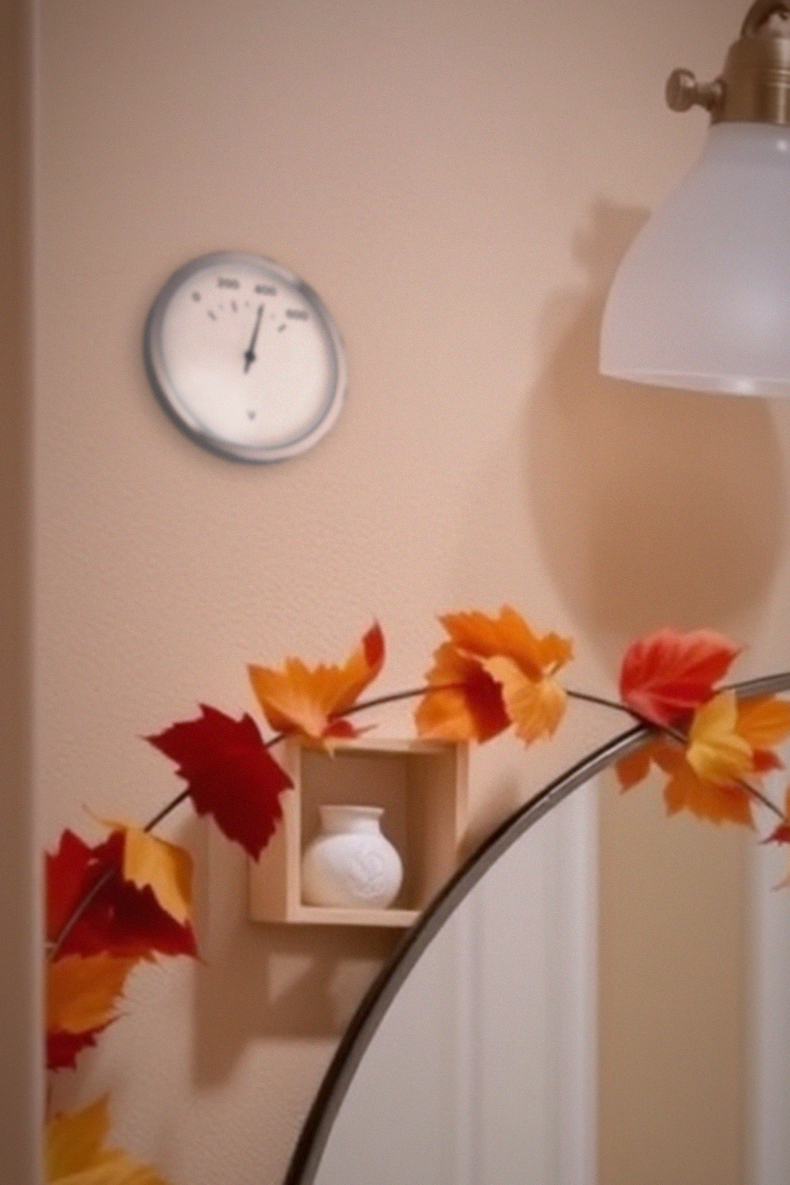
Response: 400V
